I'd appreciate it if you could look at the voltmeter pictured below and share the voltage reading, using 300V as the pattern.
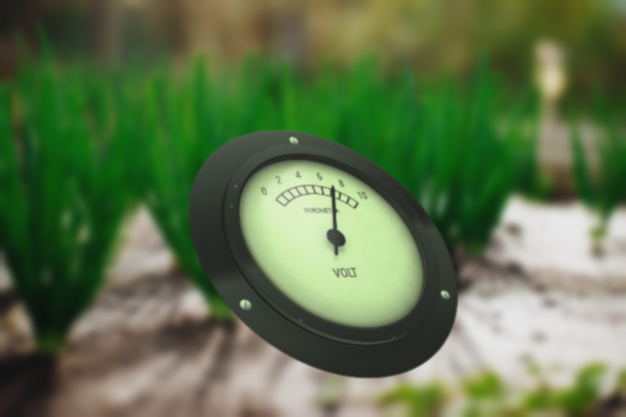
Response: 7V
